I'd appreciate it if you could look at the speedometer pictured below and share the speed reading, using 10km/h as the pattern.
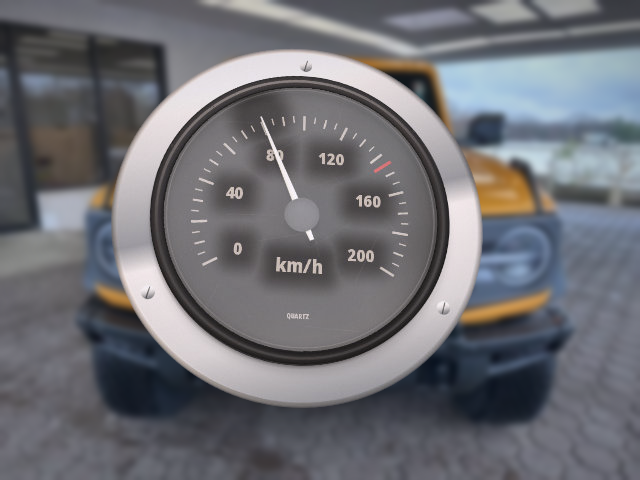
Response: 80km/h
